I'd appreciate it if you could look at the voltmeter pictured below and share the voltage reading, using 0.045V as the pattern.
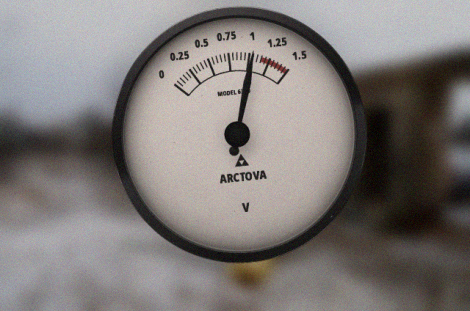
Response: 1.05V
